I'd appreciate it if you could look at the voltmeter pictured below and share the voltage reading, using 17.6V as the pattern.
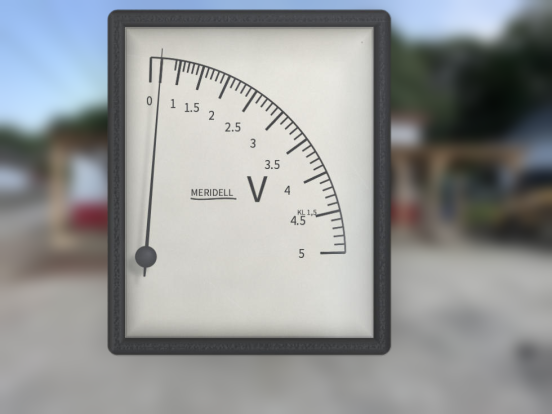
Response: 0.5V
